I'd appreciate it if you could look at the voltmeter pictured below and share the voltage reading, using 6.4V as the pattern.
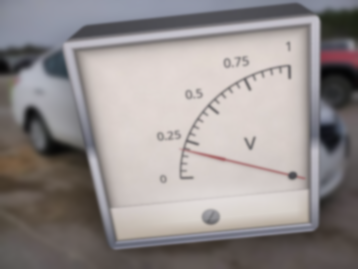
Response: 0.2V
